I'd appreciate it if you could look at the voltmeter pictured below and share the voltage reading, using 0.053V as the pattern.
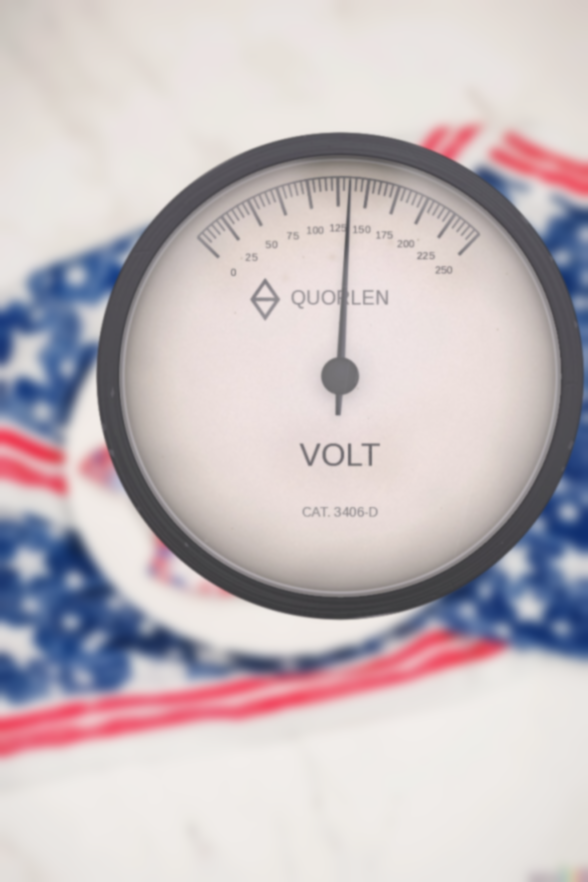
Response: 135V
